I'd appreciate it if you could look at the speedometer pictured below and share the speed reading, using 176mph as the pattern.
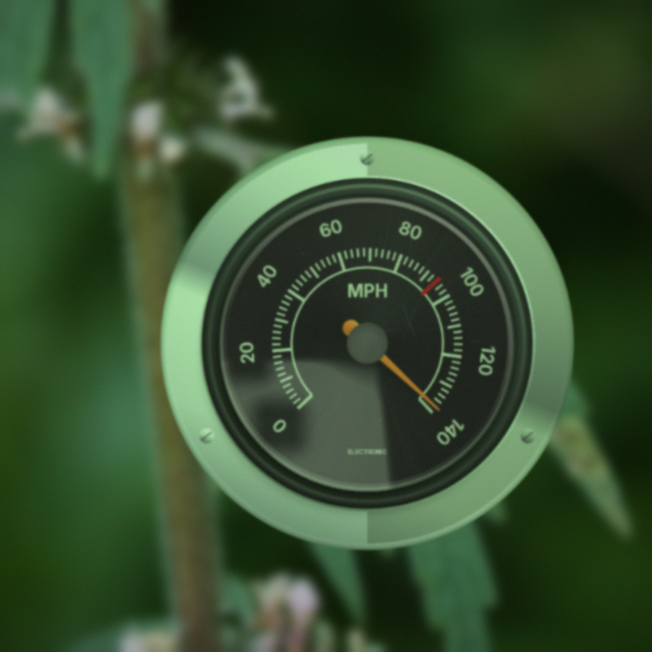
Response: 138mph
